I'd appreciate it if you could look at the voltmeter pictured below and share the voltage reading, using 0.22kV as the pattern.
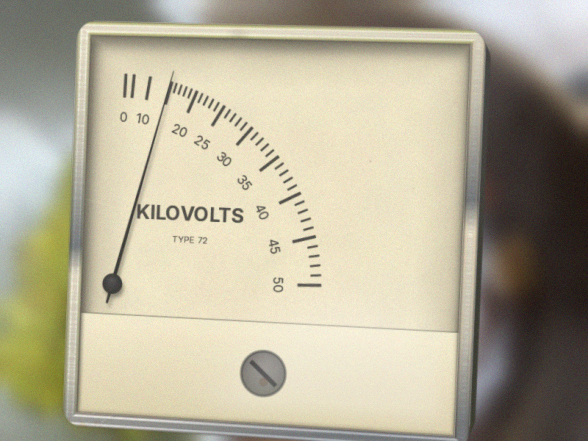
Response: 15kV
